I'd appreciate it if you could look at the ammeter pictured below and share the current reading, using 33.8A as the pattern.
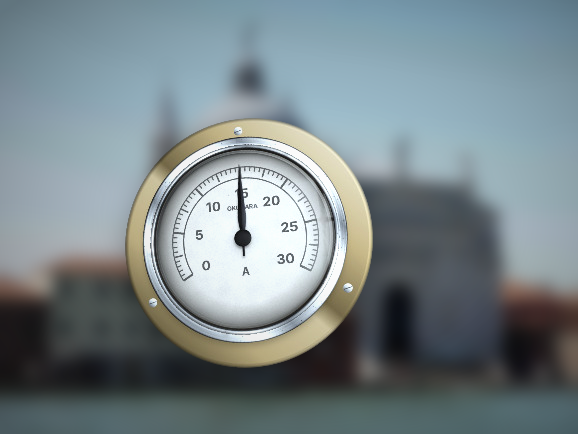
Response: 15A
